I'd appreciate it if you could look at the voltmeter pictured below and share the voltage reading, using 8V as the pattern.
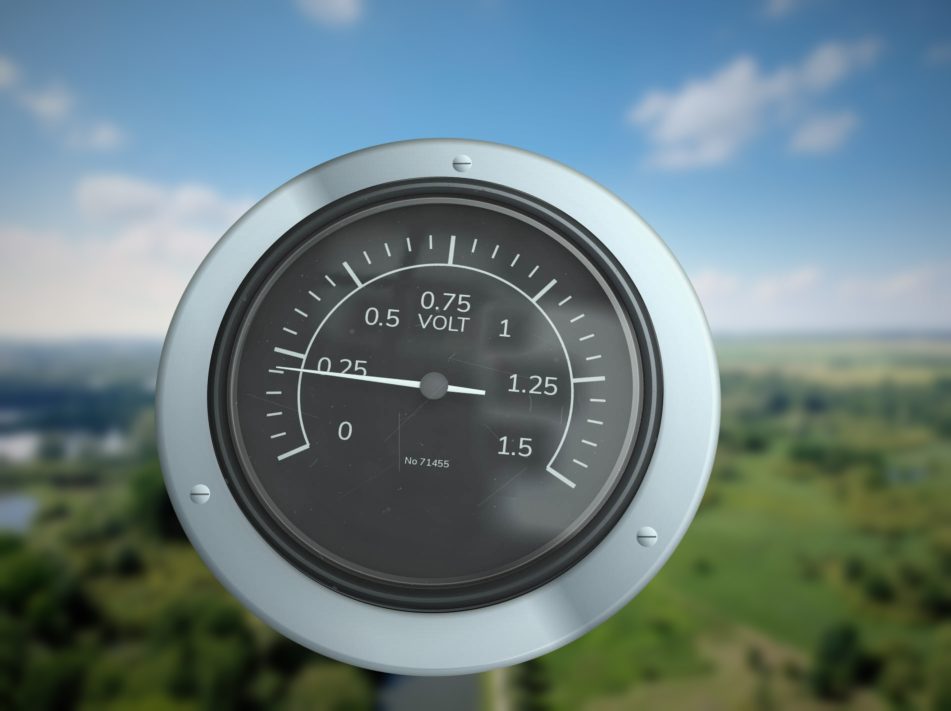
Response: 0.2V
